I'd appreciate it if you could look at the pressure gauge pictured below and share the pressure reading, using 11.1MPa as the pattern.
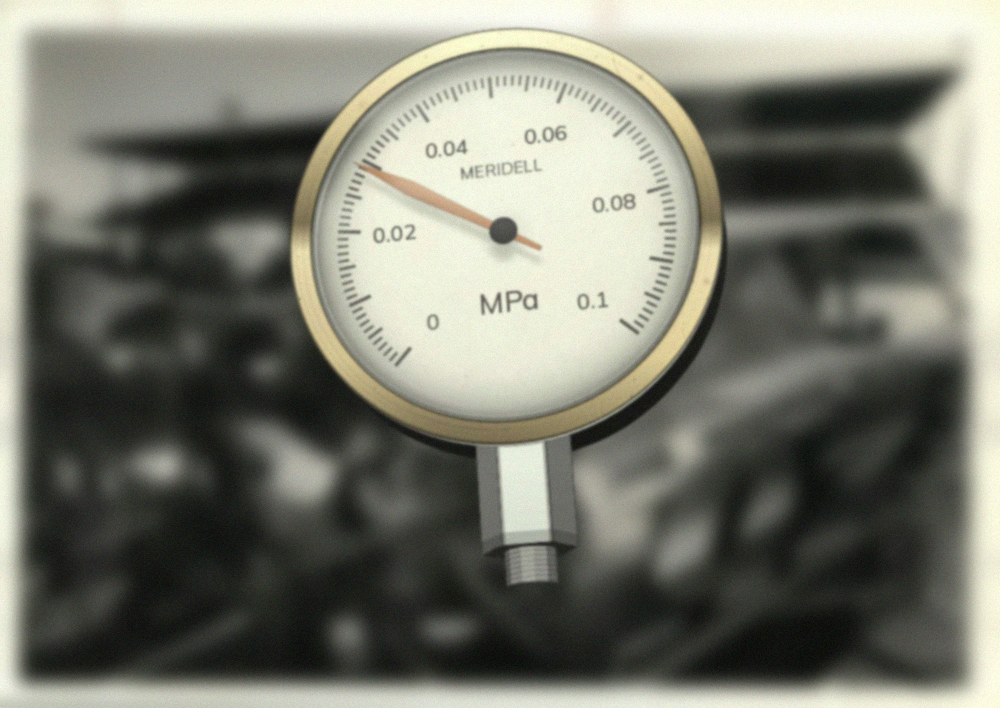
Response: 0.029MPa
